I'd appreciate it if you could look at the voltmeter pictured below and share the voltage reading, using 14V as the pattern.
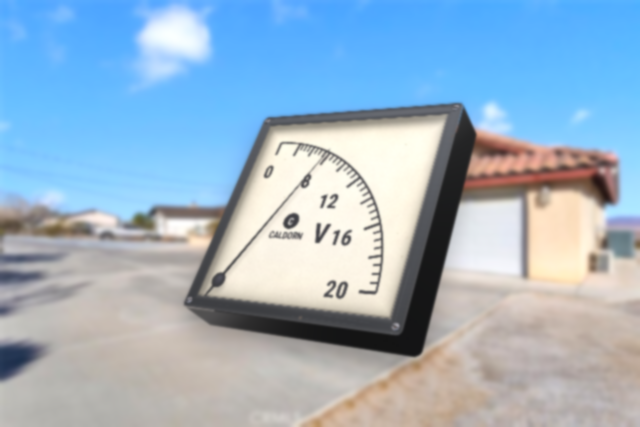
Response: 8V
